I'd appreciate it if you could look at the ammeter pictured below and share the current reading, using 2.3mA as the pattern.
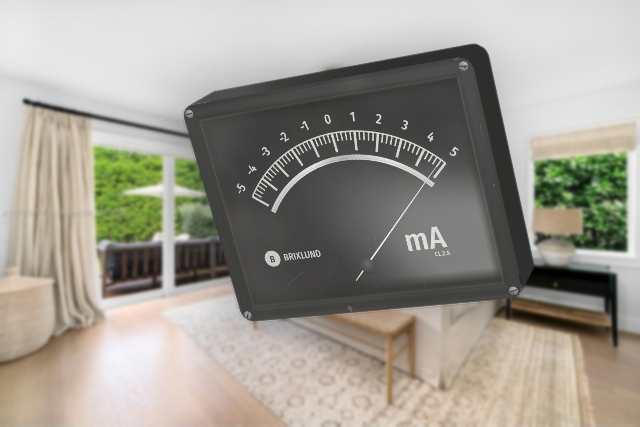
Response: 4.8mA
